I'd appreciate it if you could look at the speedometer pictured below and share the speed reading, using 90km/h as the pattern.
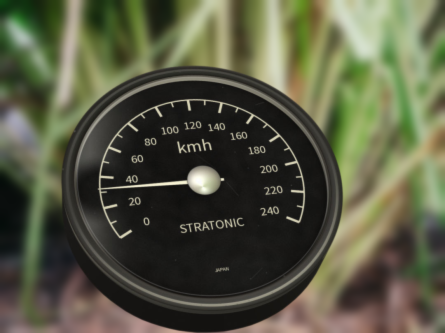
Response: 30km/h
